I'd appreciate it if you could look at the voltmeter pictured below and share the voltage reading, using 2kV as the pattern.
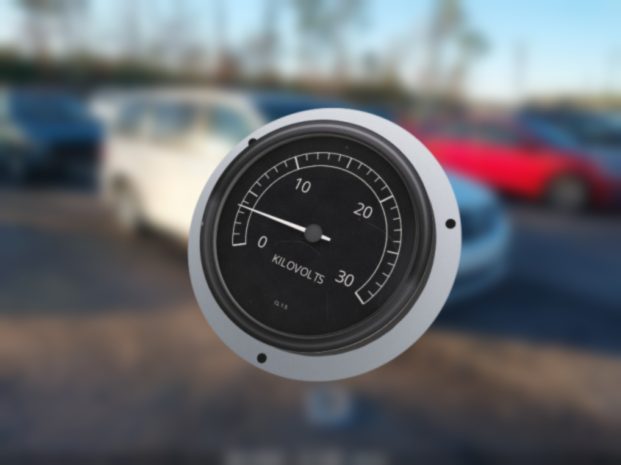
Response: 3.5kV
